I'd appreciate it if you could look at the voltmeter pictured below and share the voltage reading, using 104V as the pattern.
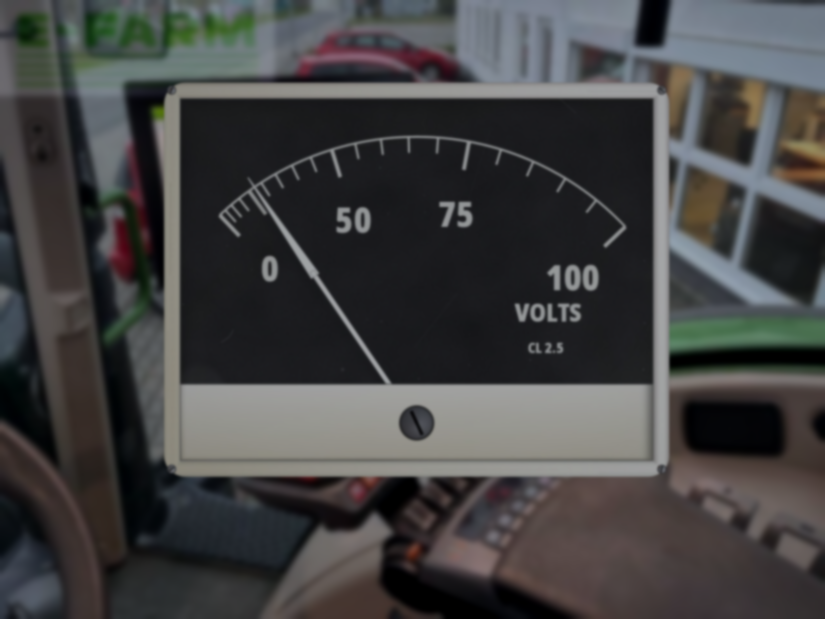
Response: 27.5V
